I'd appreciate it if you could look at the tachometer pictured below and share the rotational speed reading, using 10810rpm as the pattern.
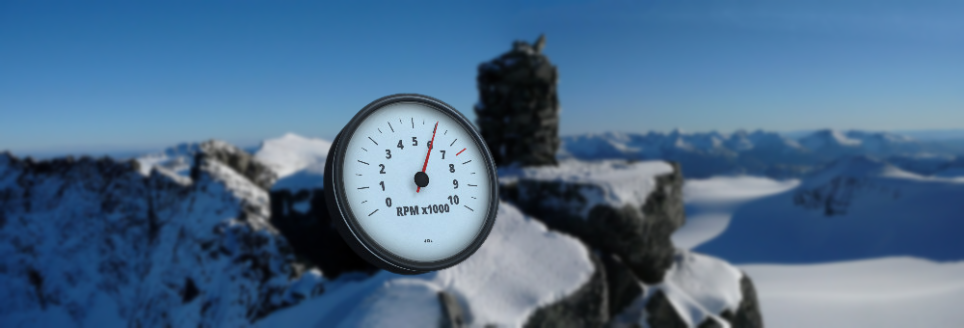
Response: 6000rpm
